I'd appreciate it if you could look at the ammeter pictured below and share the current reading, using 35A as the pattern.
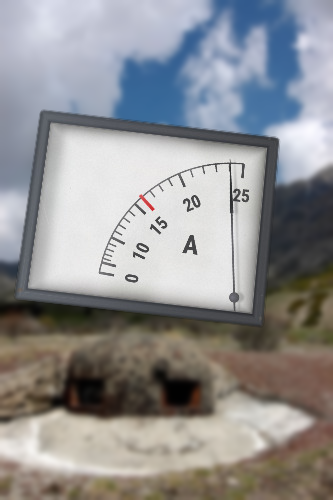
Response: 24A
